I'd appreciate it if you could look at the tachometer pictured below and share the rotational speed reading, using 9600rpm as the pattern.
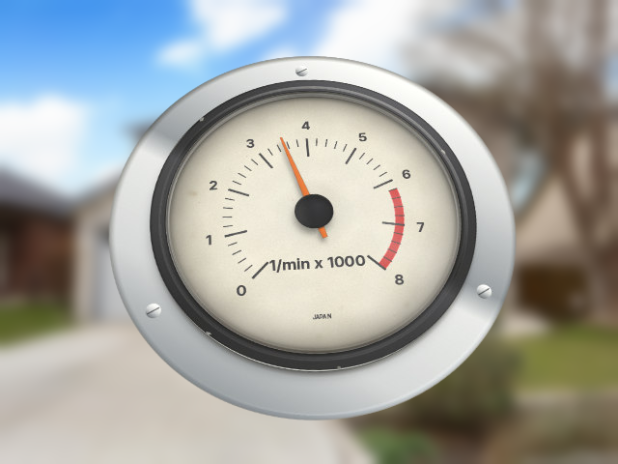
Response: 3500rpm
